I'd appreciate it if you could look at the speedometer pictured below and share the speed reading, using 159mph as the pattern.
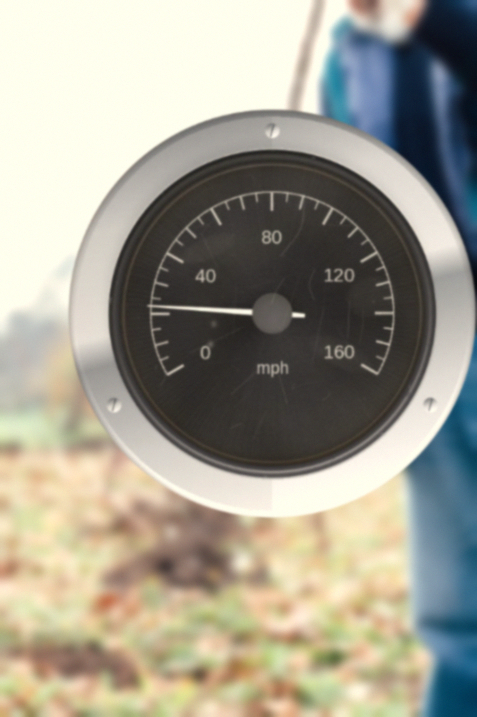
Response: 22.5mph
